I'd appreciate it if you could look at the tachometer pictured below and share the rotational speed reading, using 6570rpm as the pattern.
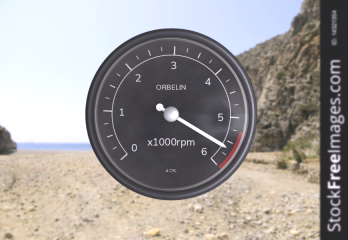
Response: 5625rpm
